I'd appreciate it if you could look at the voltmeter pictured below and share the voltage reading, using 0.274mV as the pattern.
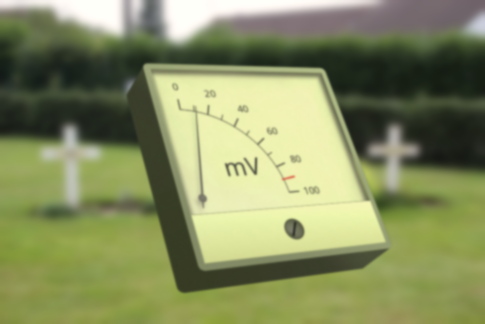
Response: 10mV
